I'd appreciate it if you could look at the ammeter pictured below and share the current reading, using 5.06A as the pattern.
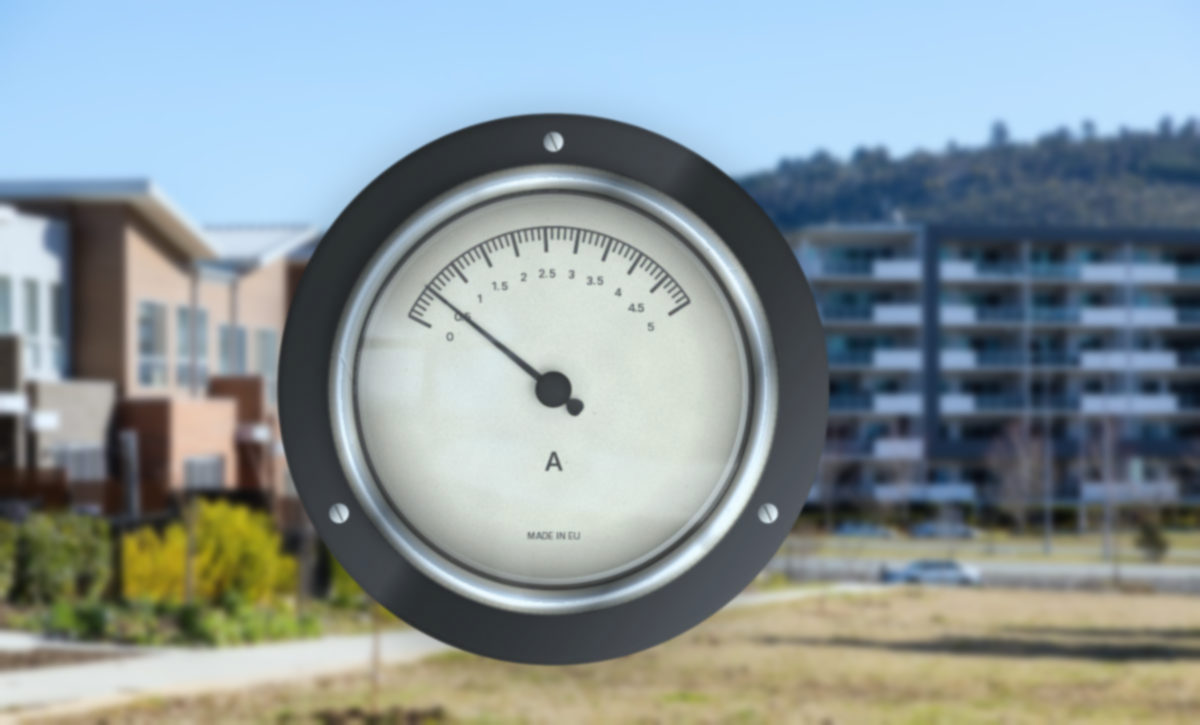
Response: 0.5A
